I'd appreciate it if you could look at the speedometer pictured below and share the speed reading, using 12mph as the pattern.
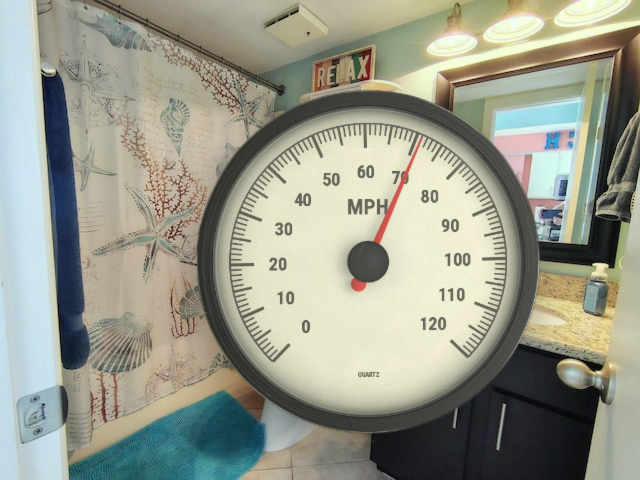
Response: 71mph
